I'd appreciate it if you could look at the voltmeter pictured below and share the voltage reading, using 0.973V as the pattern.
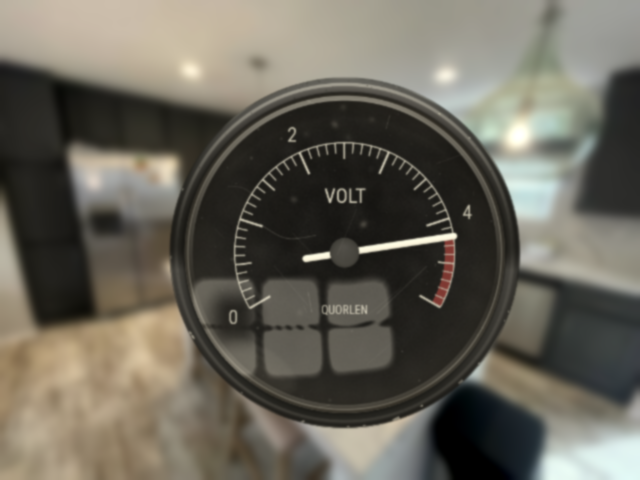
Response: 4.2V
